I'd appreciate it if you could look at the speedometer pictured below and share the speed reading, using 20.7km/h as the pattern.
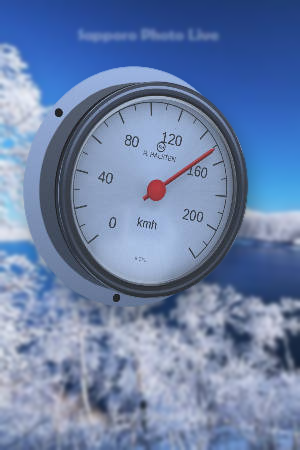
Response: 150km/h
